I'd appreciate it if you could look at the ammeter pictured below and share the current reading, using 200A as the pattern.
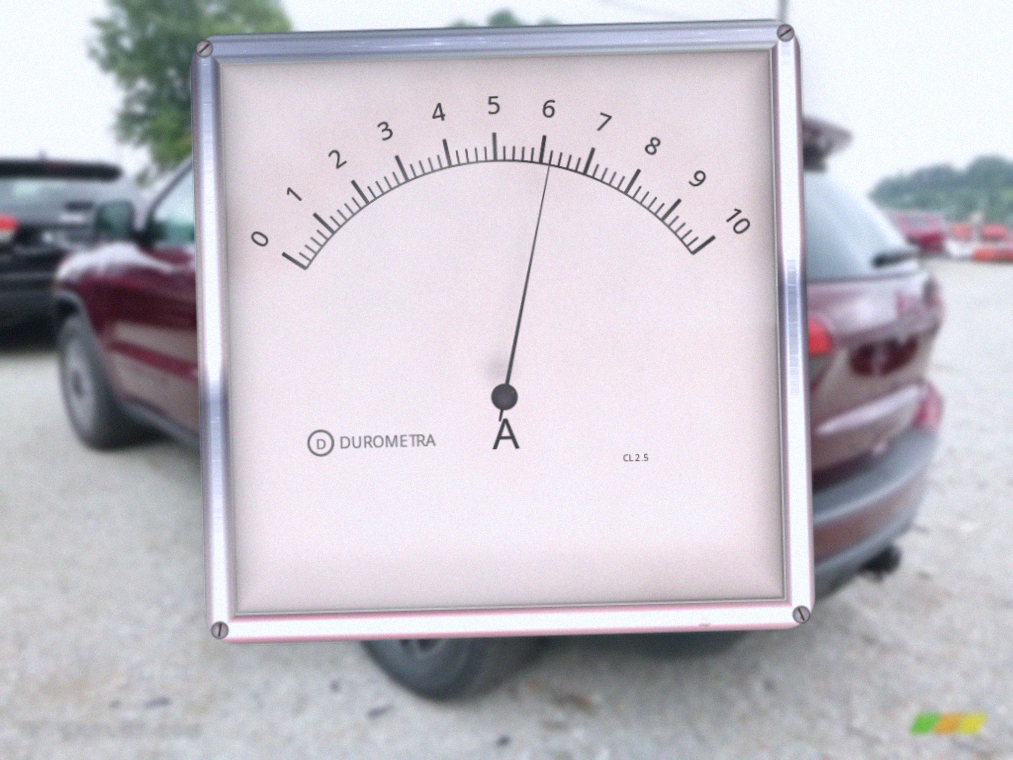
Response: 6.2A
